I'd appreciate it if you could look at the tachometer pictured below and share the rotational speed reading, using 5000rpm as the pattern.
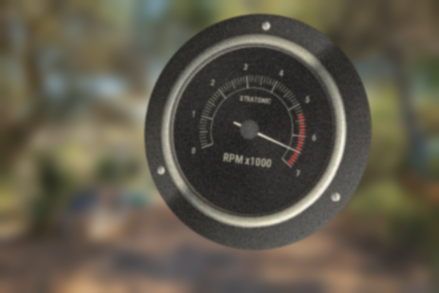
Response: 6500rpm
